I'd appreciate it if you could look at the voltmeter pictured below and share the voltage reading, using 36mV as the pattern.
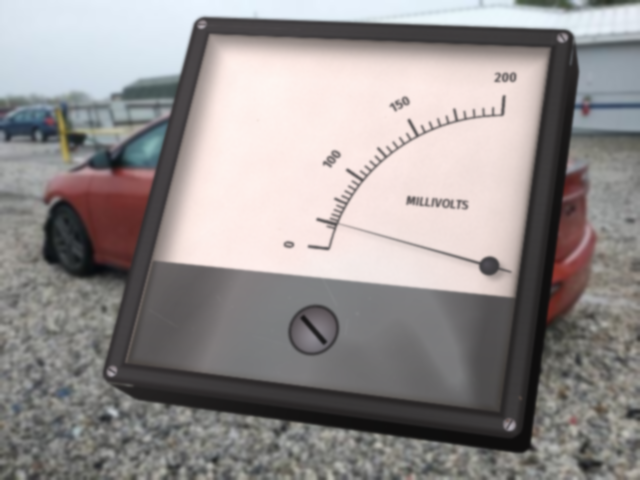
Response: 50mV
